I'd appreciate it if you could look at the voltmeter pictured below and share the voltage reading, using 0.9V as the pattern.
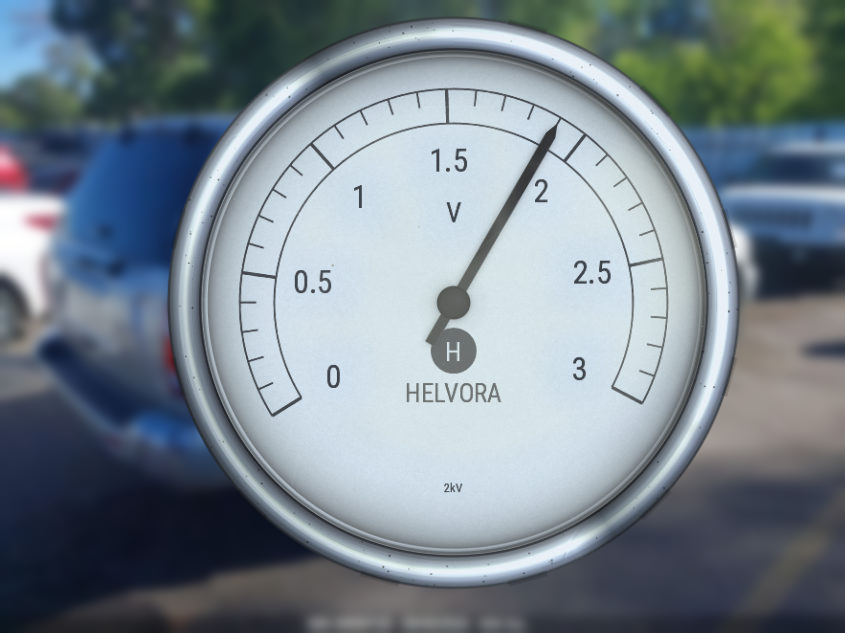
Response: 1.9V
